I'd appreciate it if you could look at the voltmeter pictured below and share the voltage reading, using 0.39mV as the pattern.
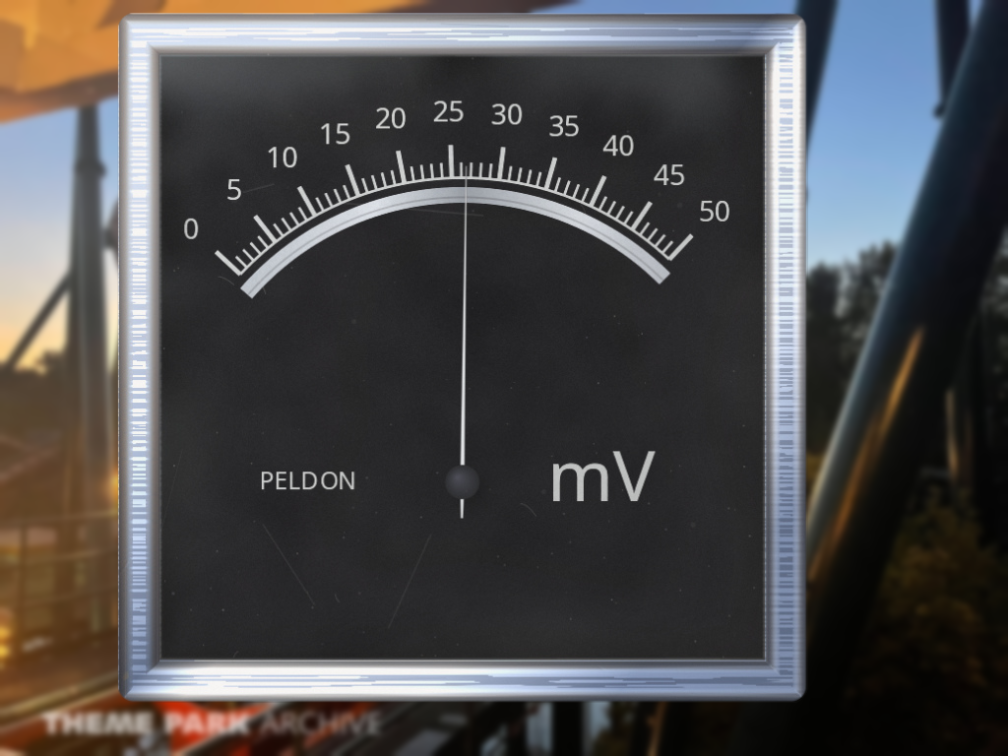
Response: 26.5mV
